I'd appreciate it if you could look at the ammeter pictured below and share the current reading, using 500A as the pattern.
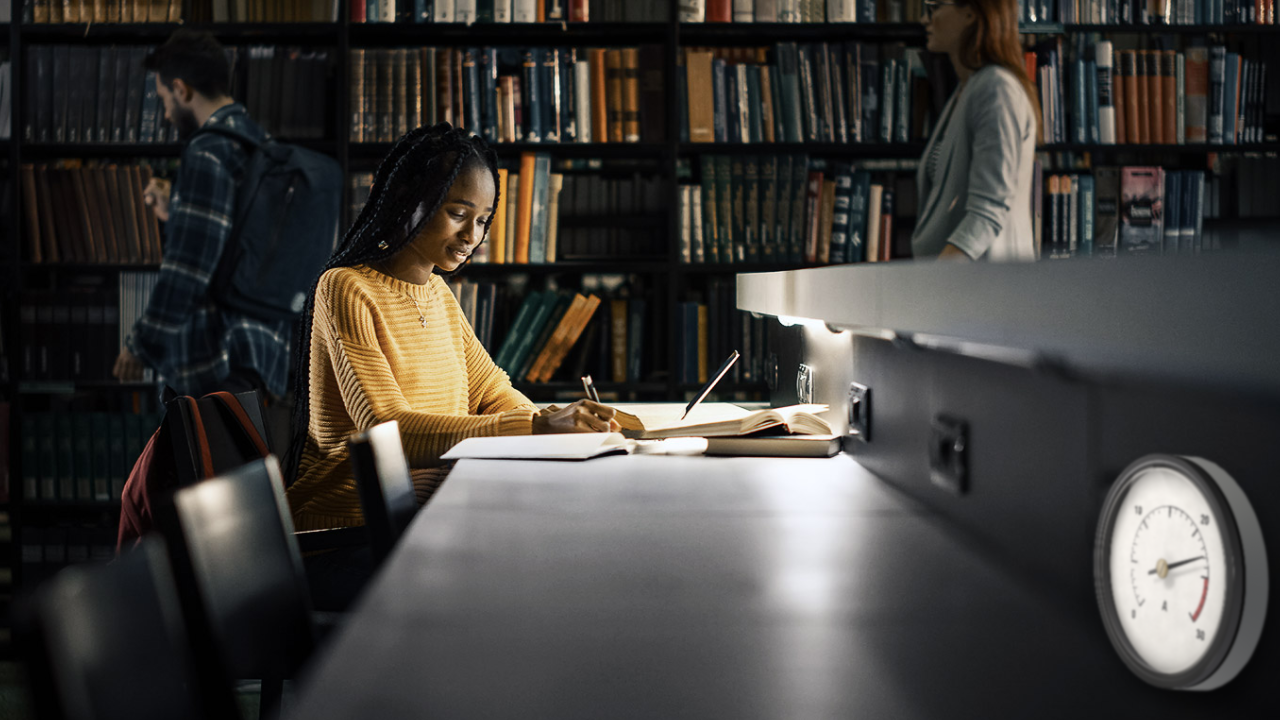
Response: 23A
